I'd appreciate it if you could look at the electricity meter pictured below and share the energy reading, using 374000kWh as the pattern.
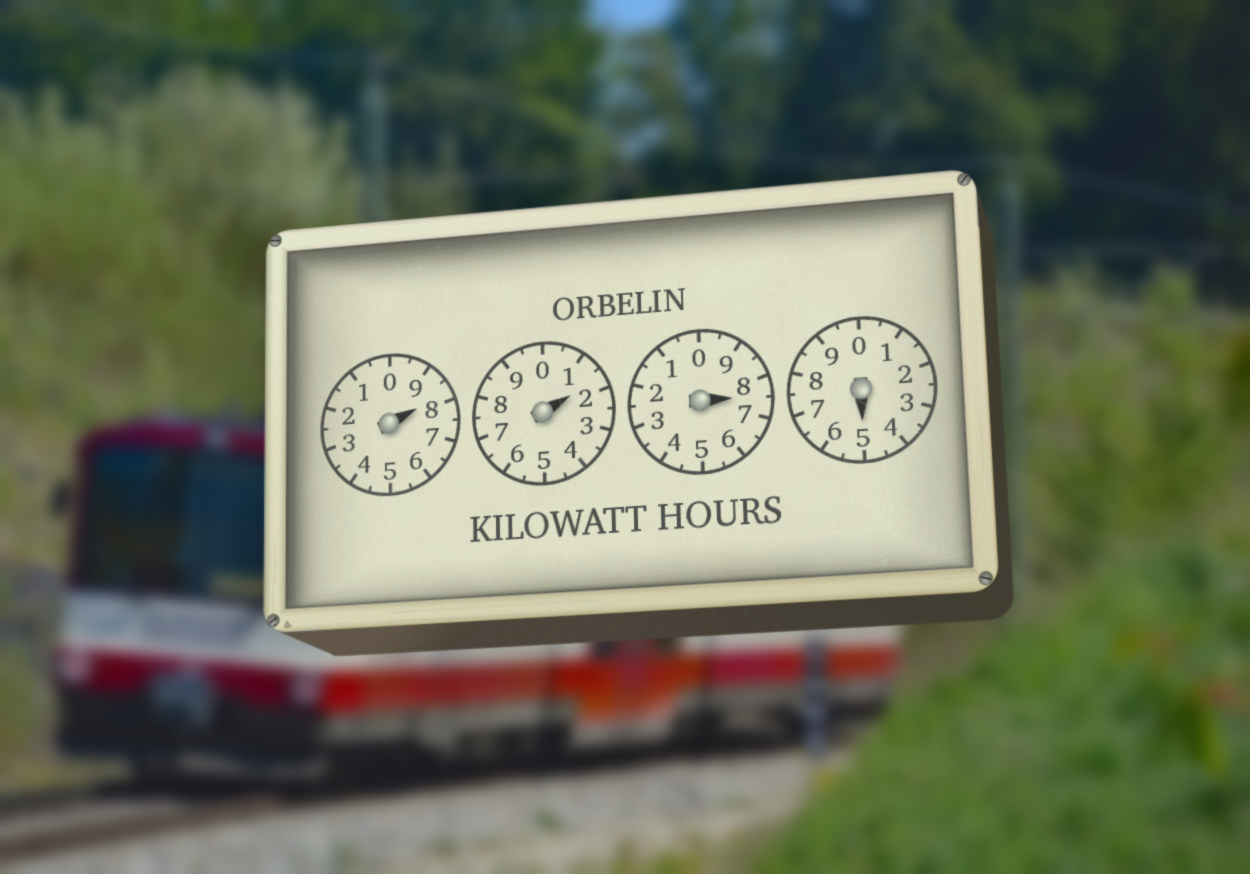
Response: 8175kWh
